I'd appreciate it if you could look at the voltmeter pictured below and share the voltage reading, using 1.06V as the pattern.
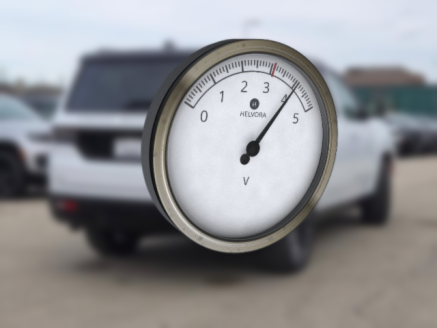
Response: 4V
